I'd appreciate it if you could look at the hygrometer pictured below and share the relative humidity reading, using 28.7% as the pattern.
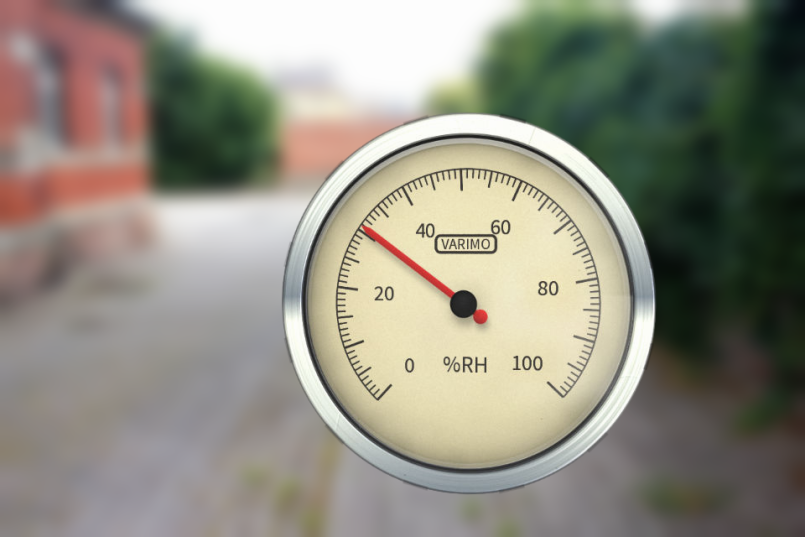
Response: 31%
